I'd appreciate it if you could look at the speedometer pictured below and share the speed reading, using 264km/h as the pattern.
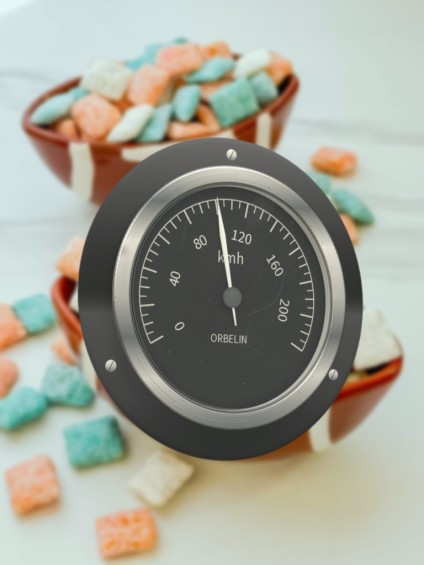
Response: 100km/h
